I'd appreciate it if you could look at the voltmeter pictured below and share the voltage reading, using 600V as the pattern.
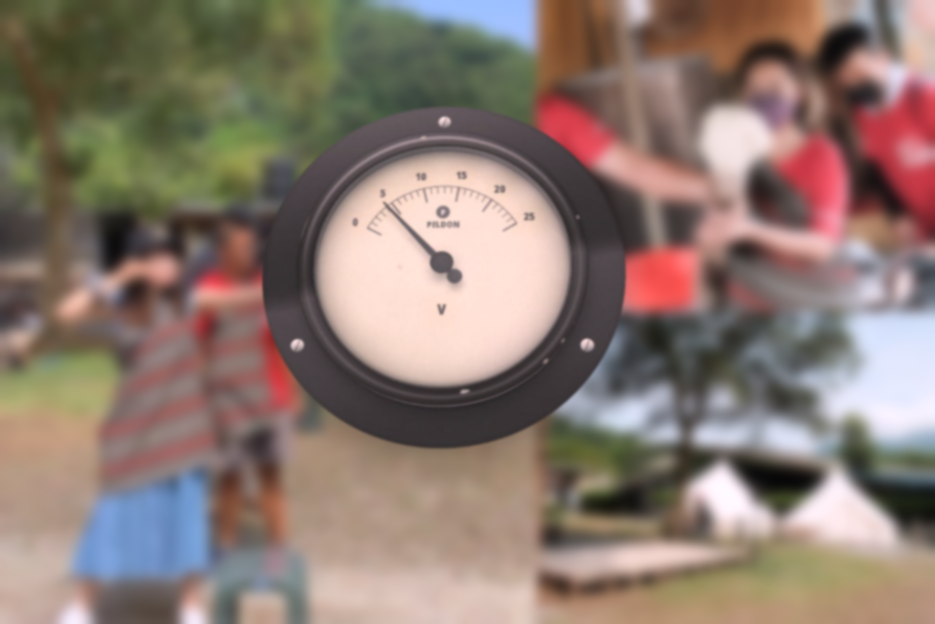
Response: 4V
